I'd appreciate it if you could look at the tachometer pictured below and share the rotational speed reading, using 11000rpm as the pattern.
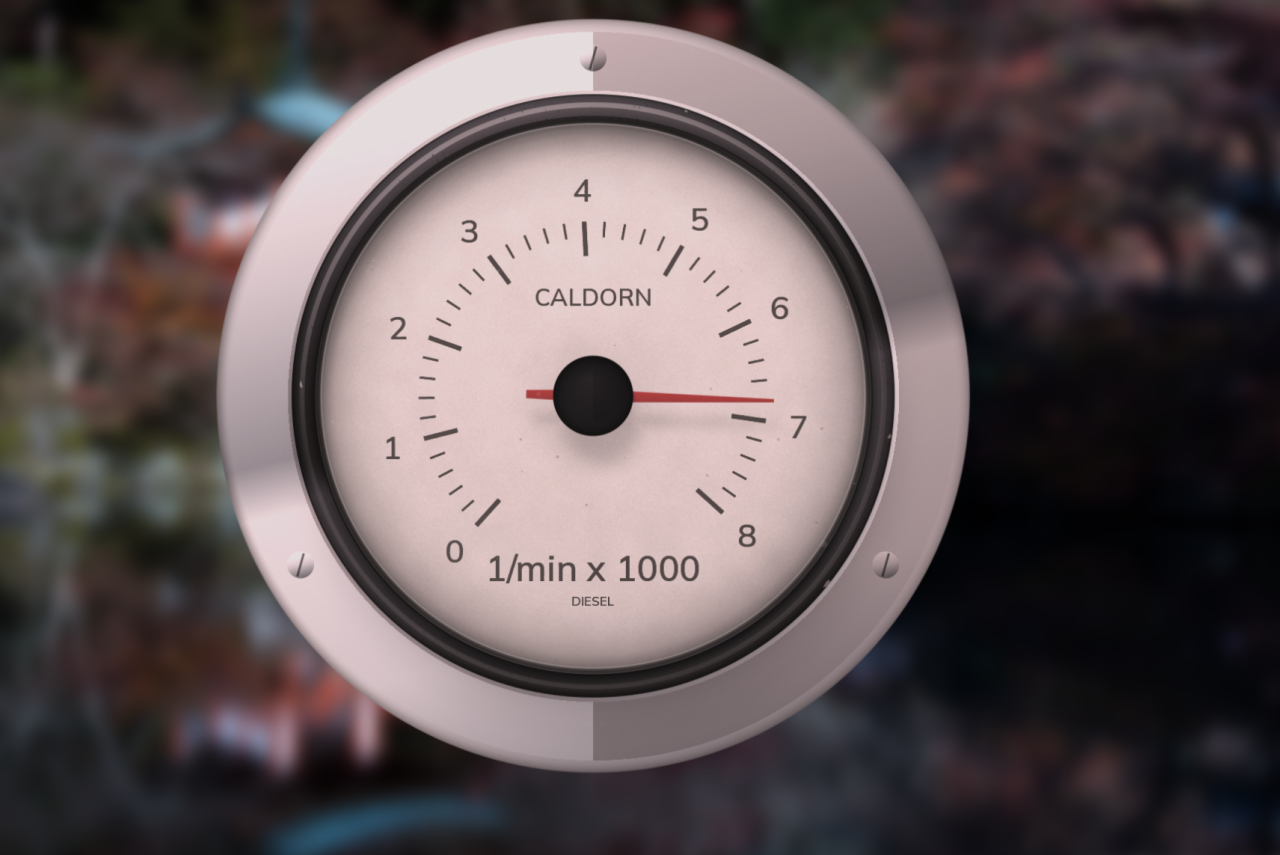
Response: 6800rpm
